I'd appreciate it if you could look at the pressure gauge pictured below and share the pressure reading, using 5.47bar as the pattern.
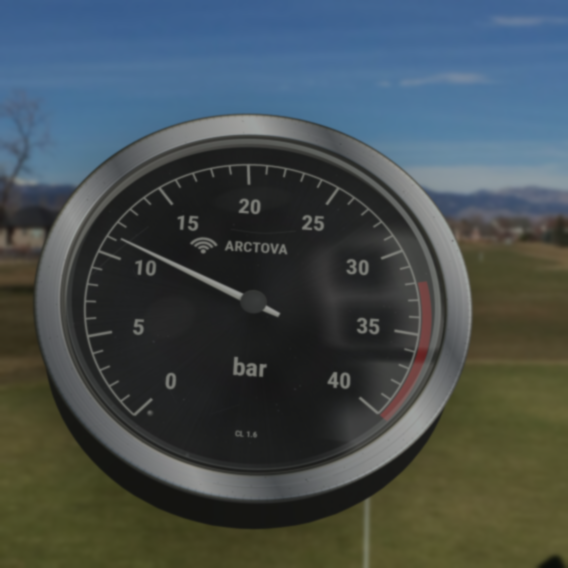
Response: 11bar
